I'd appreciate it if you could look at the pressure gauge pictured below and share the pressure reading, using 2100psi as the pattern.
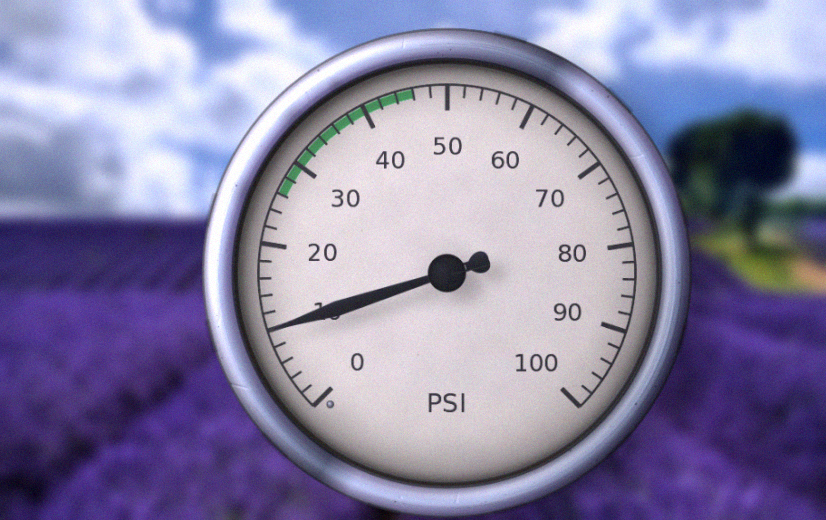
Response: 10psi
